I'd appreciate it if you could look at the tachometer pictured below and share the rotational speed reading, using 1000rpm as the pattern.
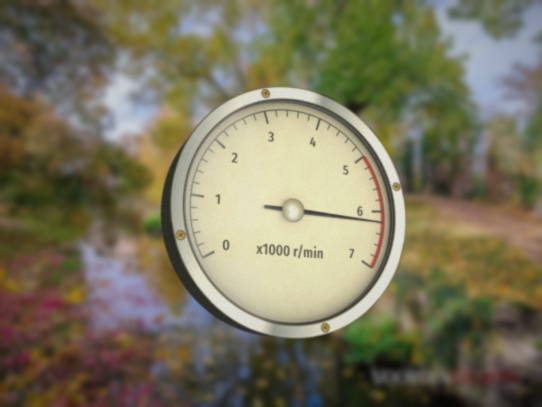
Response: 6200rpm
